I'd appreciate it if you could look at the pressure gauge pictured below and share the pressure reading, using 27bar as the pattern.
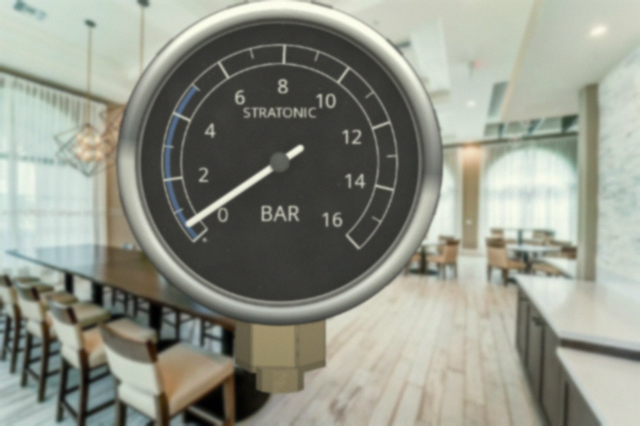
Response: 0.5bar
